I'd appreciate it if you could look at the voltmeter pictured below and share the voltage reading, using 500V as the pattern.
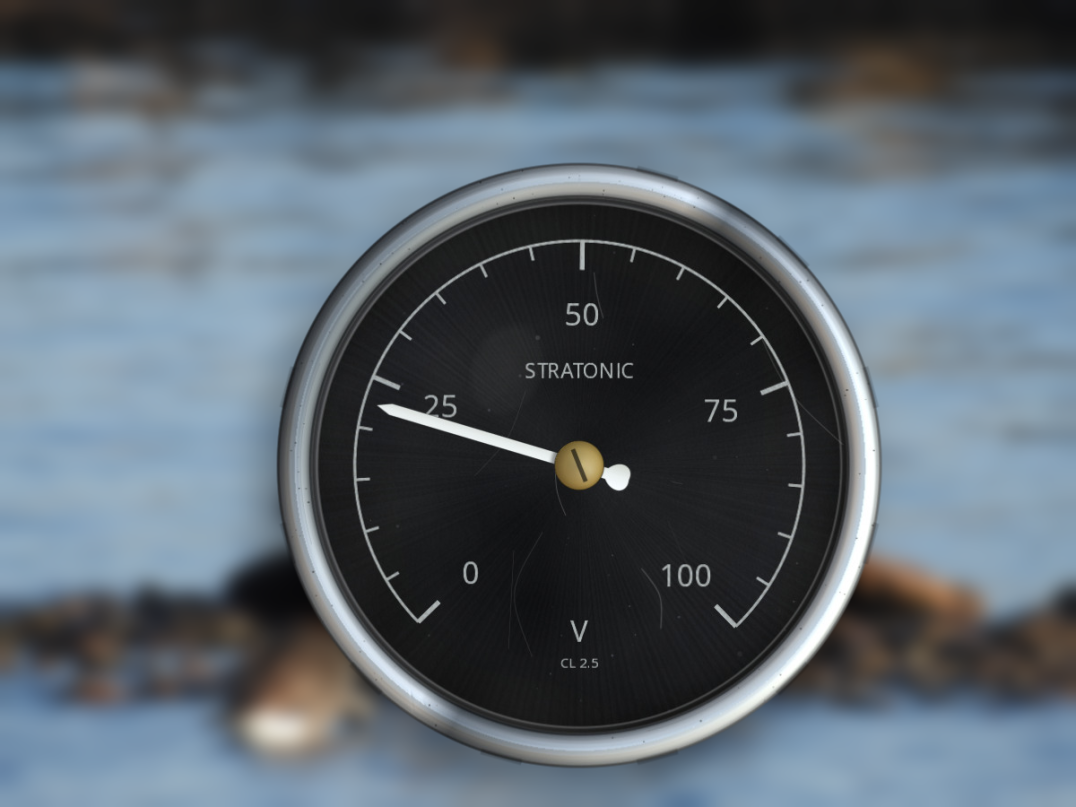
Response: 22.5V
